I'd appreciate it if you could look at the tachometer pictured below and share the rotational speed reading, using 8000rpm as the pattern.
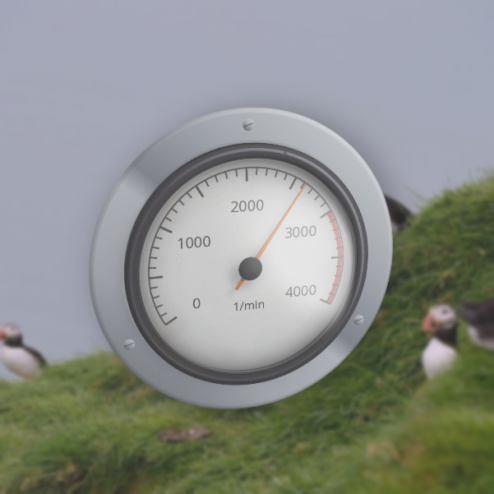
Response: 2600rpm
